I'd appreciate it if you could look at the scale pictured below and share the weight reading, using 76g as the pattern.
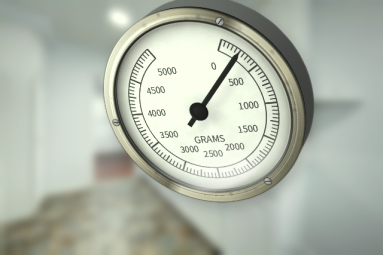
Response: 250g
